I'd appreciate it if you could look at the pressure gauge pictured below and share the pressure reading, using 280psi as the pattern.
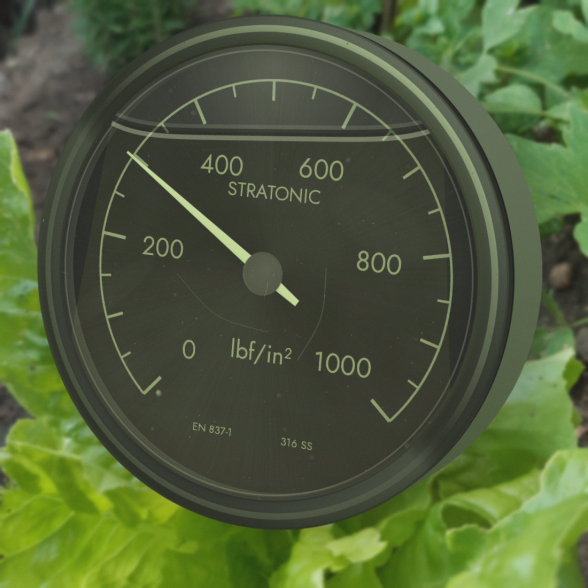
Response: 300psi
